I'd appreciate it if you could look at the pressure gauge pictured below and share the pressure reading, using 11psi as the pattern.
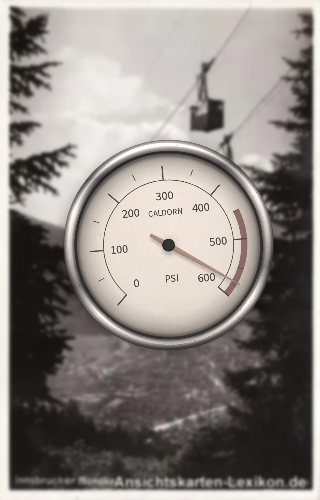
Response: 575psi
